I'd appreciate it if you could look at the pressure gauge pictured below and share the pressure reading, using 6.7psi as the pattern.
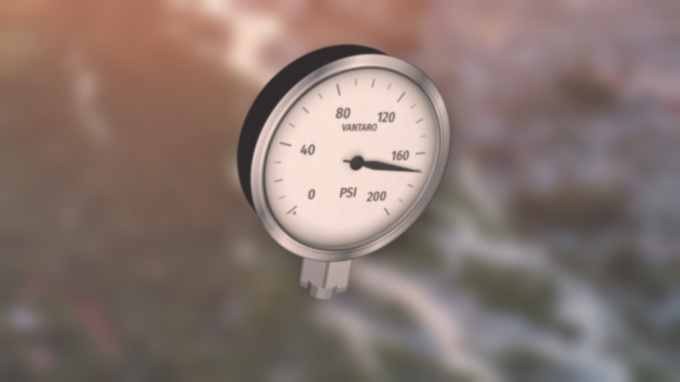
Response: 170psi
